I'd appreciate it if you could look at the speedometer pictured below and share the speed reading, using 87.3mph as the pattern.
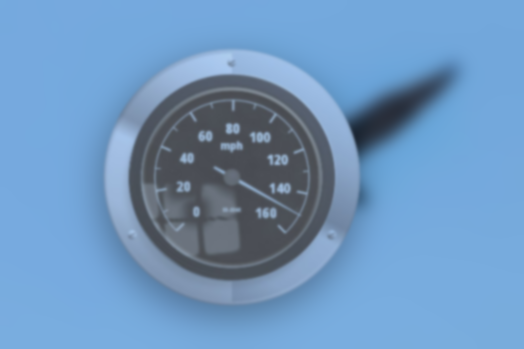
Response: 150mph
